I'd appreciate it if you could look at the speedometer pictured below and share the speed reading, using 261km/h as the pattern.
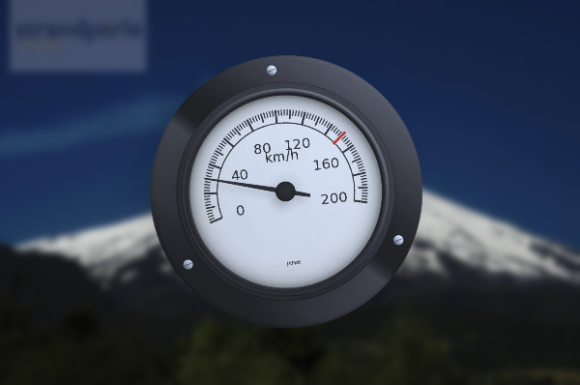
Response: 30km/h
